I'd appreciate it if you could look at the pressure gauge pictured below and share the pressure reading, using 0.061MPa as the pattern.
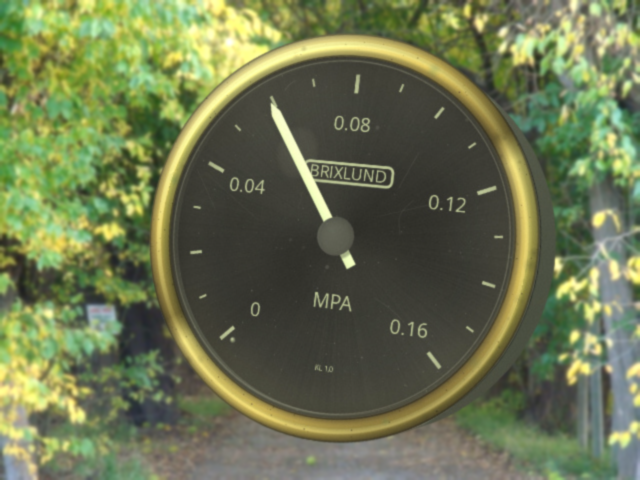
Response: 0.06MPa
